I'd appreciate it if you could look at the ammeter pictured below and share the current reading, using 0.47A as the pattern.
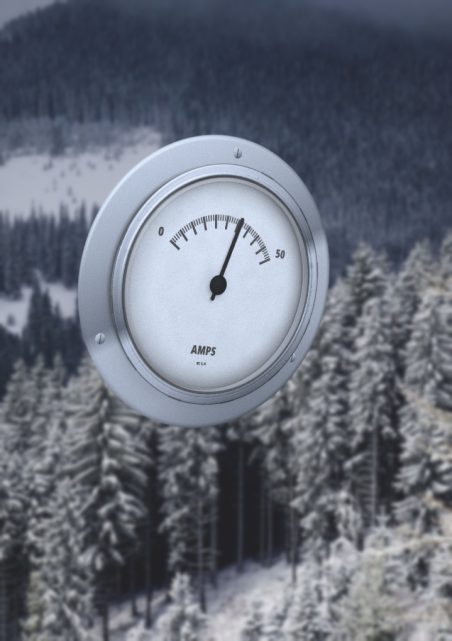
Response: 30A
